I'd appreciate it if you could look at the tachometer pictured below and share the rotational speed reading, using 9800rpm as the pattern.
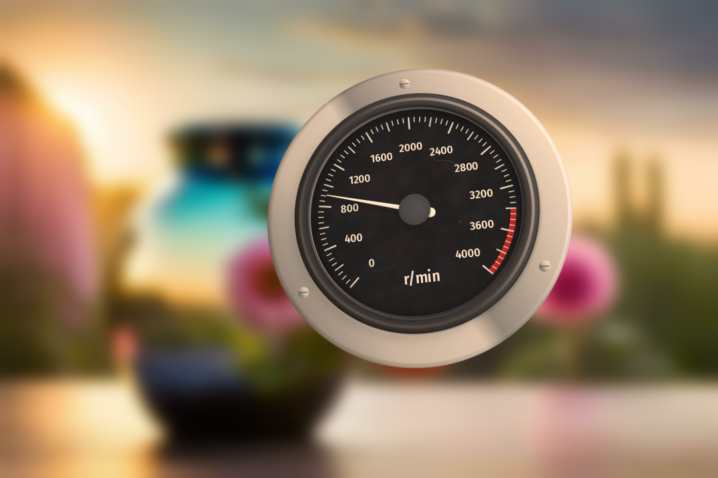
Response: 900rpm
